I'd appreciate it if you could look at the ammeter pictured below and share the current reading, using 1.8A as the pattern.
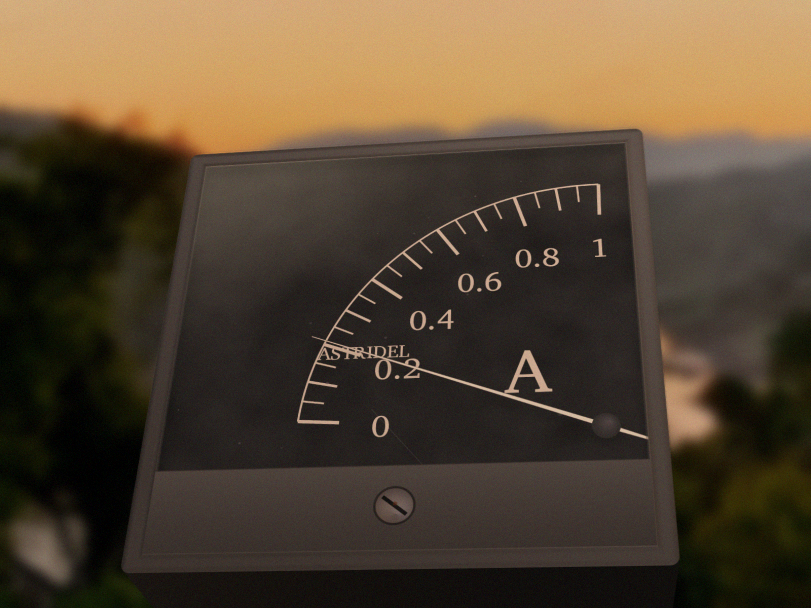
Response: 0.2A
